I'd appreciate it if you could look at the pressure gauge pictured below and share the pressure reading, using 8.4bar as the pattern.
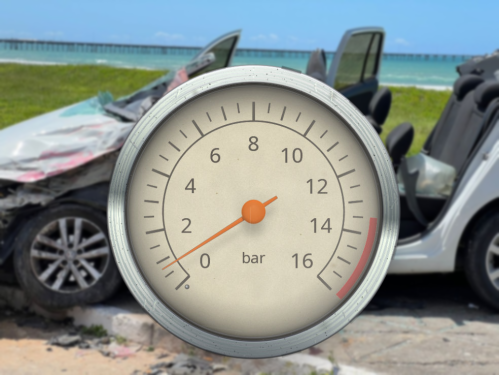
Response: 0.75bar
